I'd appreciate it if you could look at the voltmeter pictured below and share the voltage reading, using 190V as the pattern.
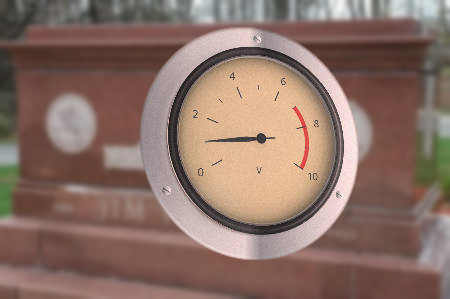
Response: 1V
